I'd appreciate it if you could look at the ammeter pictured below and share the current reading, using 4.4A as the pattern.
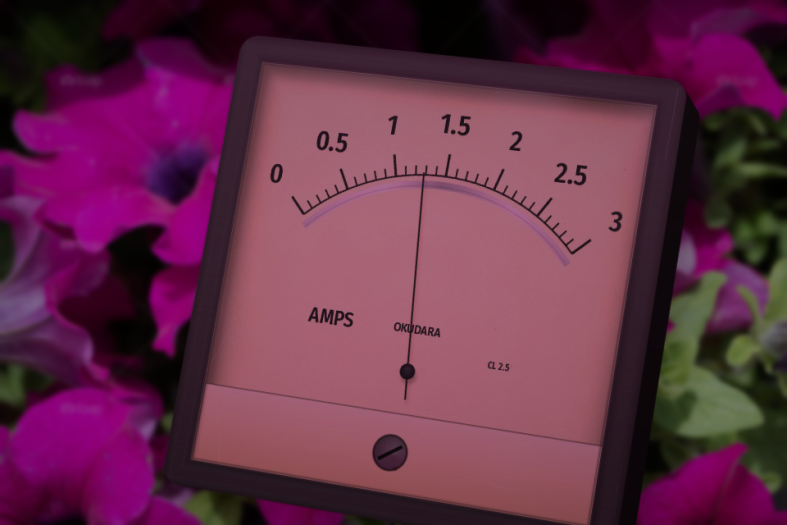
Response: 1.3A
